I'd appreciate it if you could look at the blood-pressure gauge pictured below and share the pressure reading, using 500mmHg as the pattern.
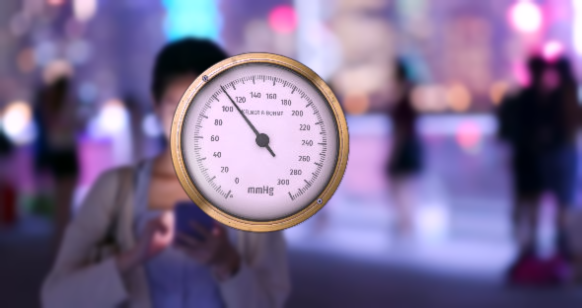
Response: 110mmHg
